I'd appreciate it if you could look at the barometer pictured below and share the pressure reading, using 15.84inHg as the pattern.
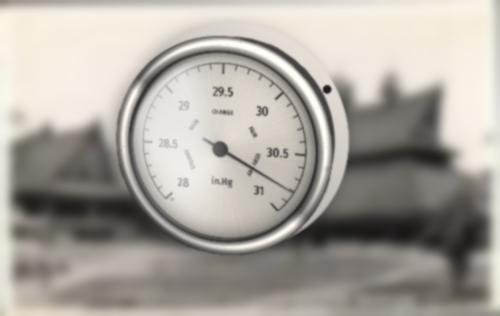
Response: 30.8inHg
